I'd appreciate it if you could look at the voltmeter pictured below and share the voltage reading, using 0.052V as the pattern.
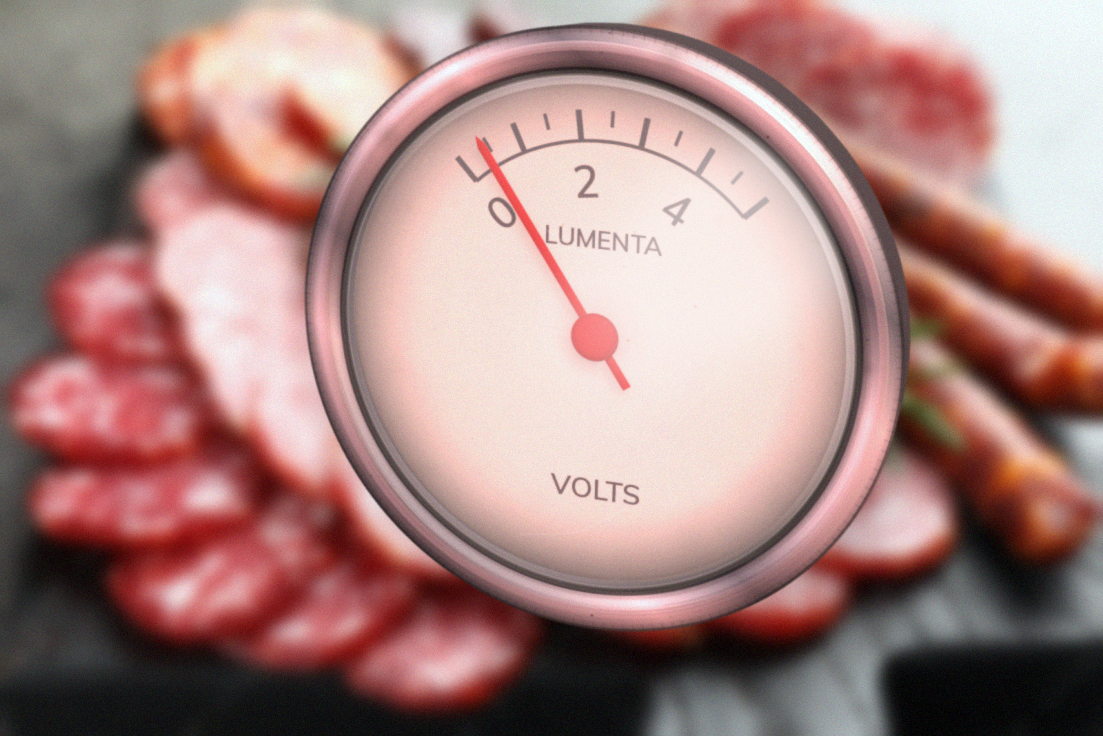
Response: 0.5V
